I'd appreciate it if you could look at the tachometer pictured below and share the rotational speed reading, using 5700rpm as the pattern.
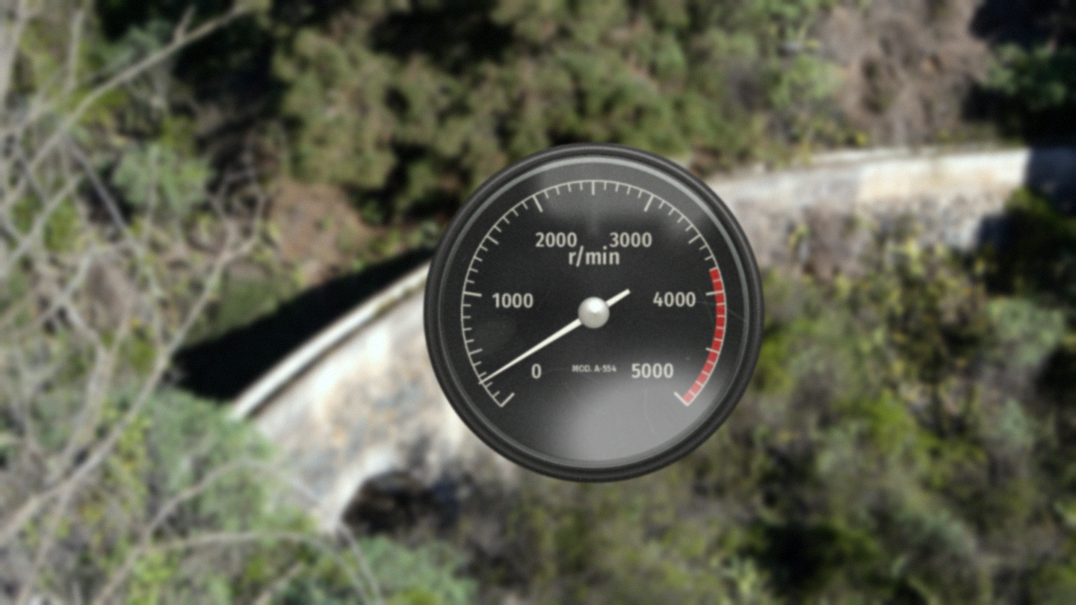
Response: 250rpm
